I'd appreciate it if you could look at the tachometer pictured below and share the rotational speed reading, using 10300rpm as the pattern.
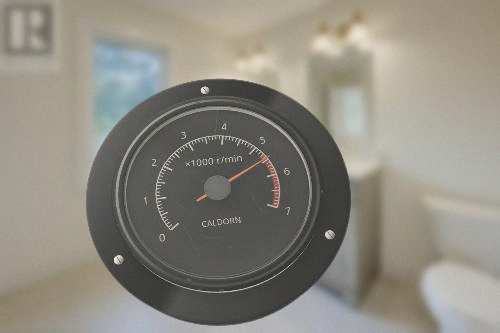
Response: 5500rpm
